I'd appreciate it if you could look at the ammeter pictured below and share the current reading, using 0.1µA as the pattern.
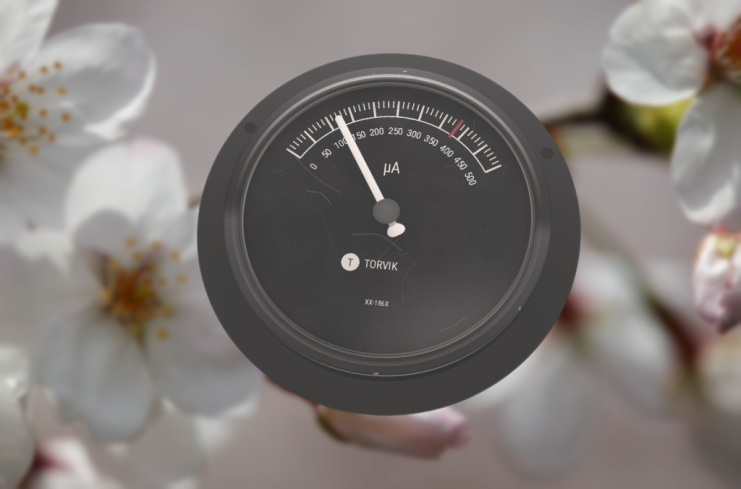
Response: 120µA
